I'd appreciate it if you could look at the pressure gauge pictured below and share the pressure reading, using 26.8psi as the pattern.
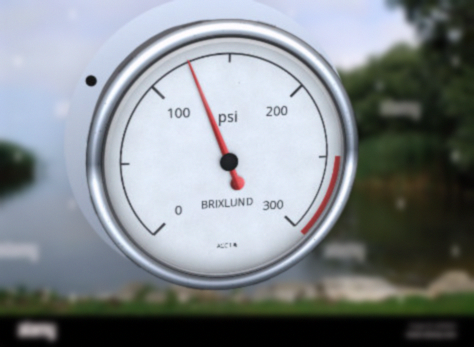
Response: 125psi
